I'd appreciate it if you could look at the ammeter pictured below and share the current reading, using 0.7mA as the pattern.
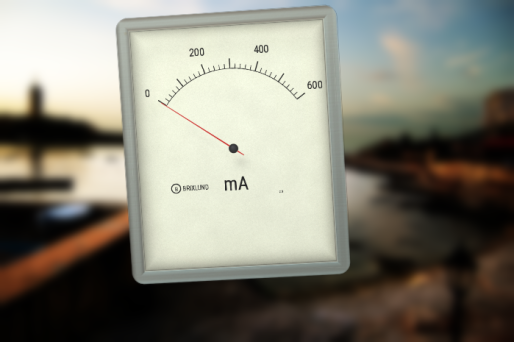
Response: 0mA
